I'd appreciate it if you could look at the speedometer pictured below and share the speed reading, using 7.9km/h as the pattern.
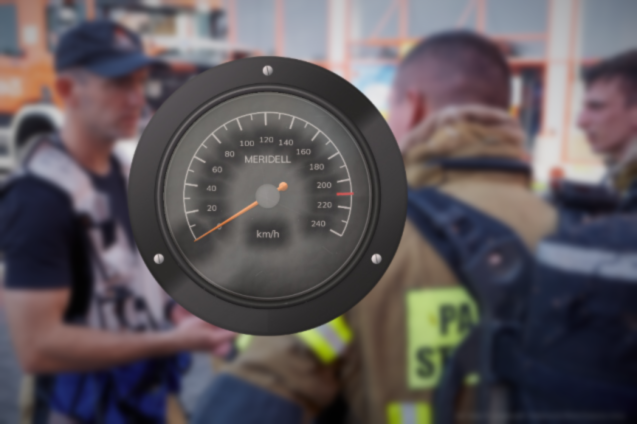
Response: 0km/h
